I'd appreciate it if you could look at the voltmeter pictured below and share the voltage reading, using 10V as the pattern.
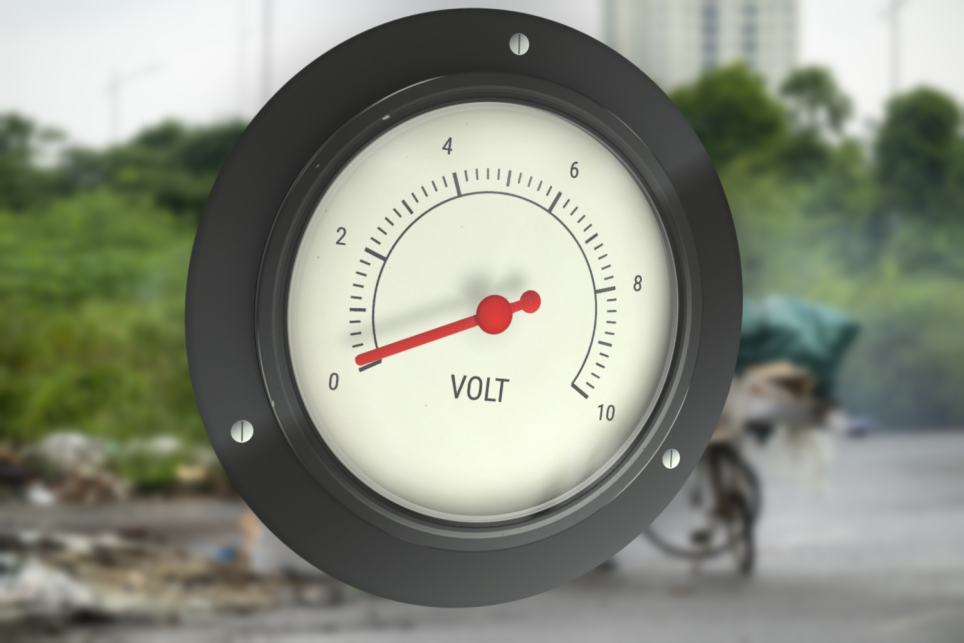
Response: 0.2V
